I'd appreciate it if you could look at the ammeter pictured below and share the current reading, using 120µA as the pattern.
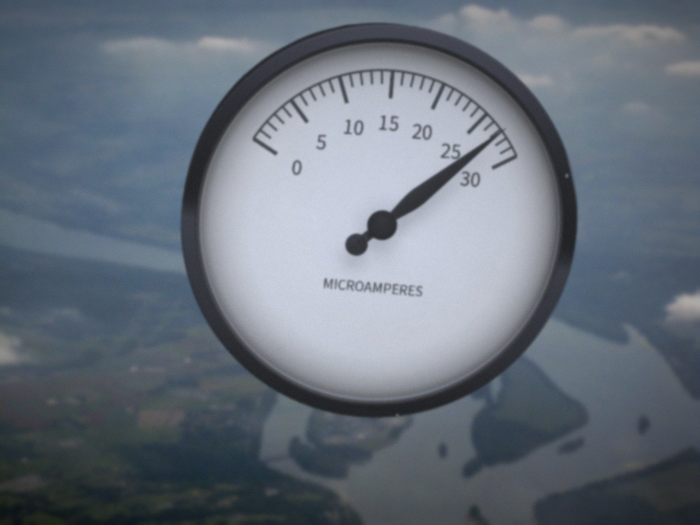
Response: 27µA
